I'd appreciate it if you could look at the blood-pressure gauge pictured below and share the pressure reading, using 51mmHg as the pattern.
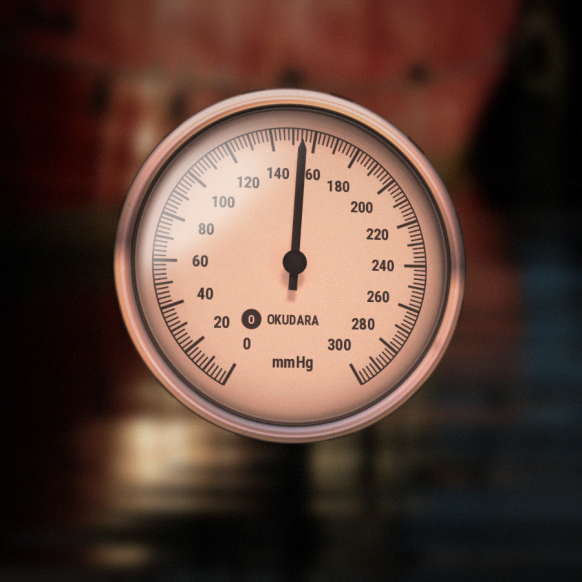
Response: 154mmHg
